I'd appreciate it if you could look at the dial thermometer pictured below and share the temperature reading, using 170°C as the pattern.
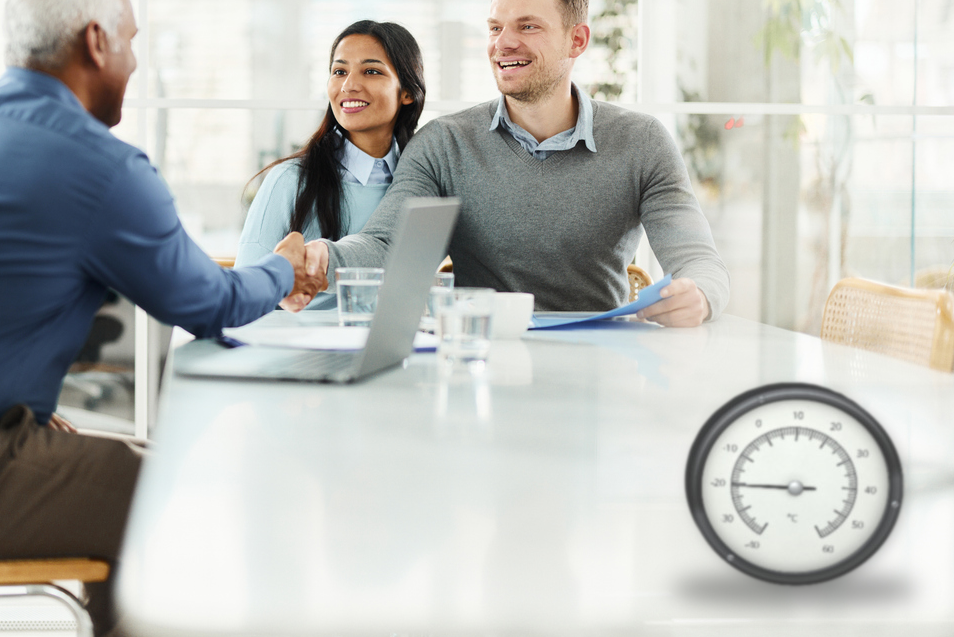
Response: -20°C
